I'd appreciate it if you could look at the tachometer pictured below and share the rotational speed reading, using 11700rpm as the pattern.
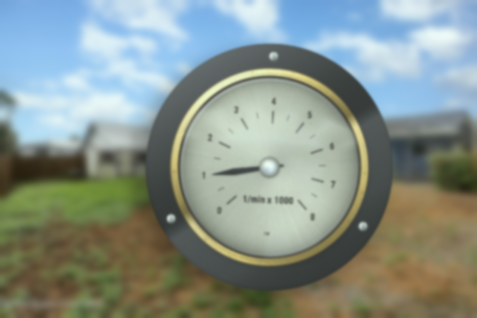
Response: 1000rpm
